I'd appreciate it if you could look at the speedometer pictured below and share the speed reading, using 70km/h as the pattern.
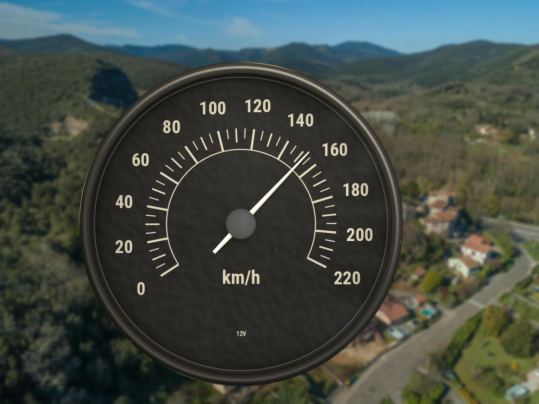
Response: 152.5km/h
